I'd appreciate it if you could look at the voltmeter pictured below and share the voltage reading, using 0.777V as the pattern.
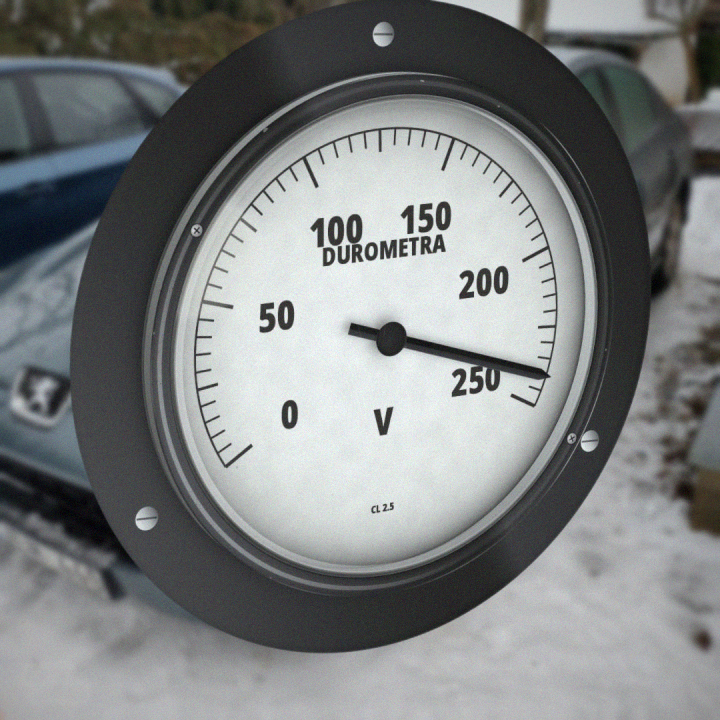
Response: 240V
